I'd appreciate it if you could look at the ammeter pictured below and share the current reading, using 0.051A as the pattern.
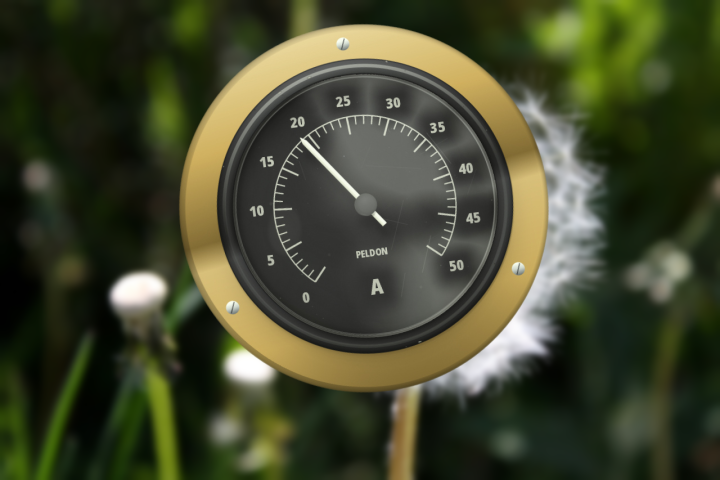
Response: 19A
